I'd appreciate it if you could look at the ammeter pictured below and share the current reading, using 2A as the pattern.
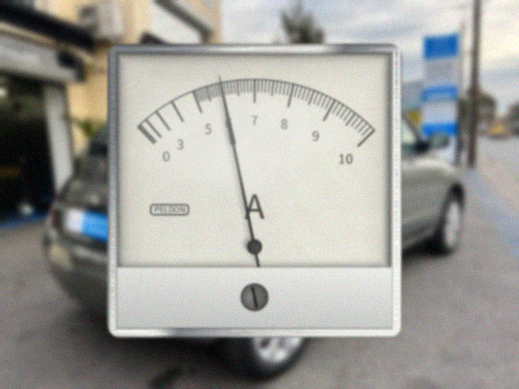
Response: 6A
